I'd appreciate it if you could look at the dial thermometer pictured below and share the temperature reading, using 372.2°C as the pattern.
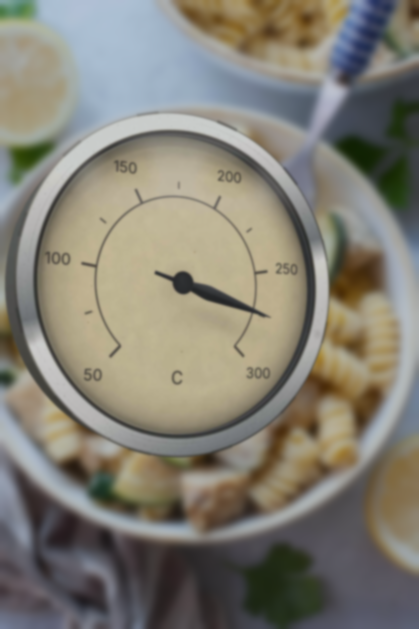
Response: 275°C
